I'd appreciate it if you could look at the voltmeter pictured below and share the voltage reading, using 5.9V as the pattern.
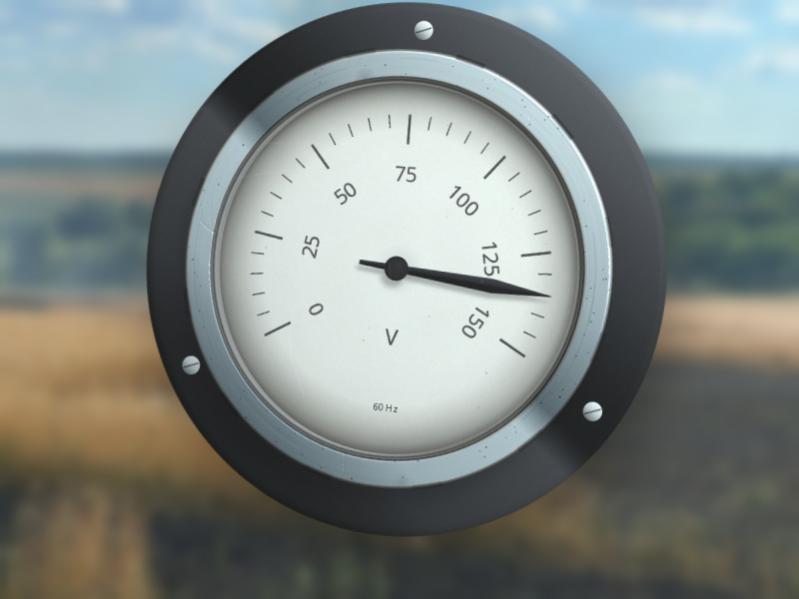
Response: 135V
